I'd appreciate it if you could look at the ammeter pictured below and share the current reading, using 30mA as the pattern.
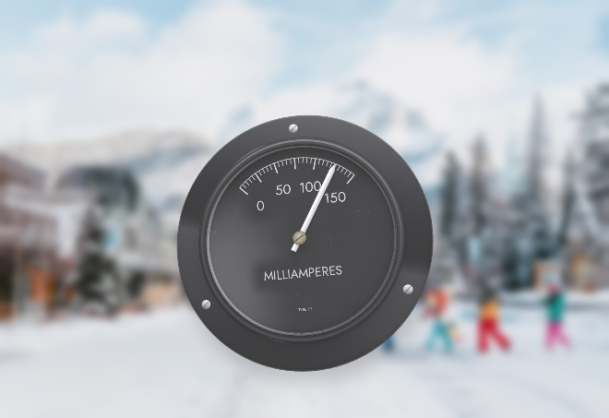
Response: 125mA
